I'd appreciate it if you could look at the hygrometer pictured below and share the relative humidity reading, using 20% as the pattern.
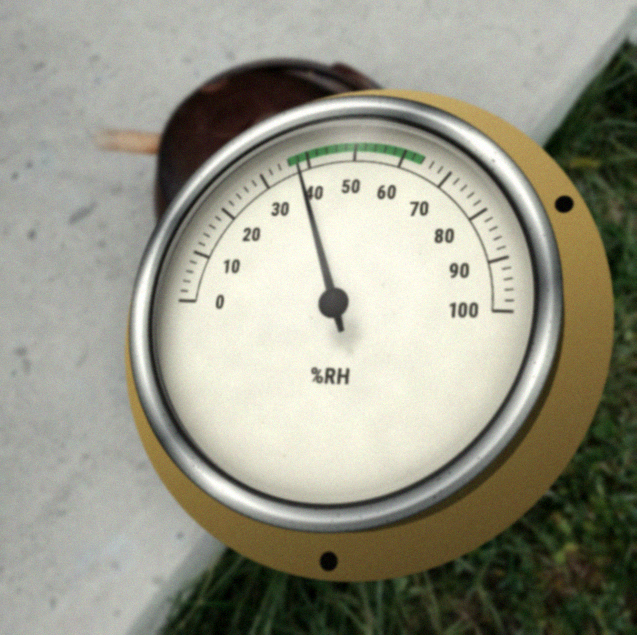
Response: 38%
